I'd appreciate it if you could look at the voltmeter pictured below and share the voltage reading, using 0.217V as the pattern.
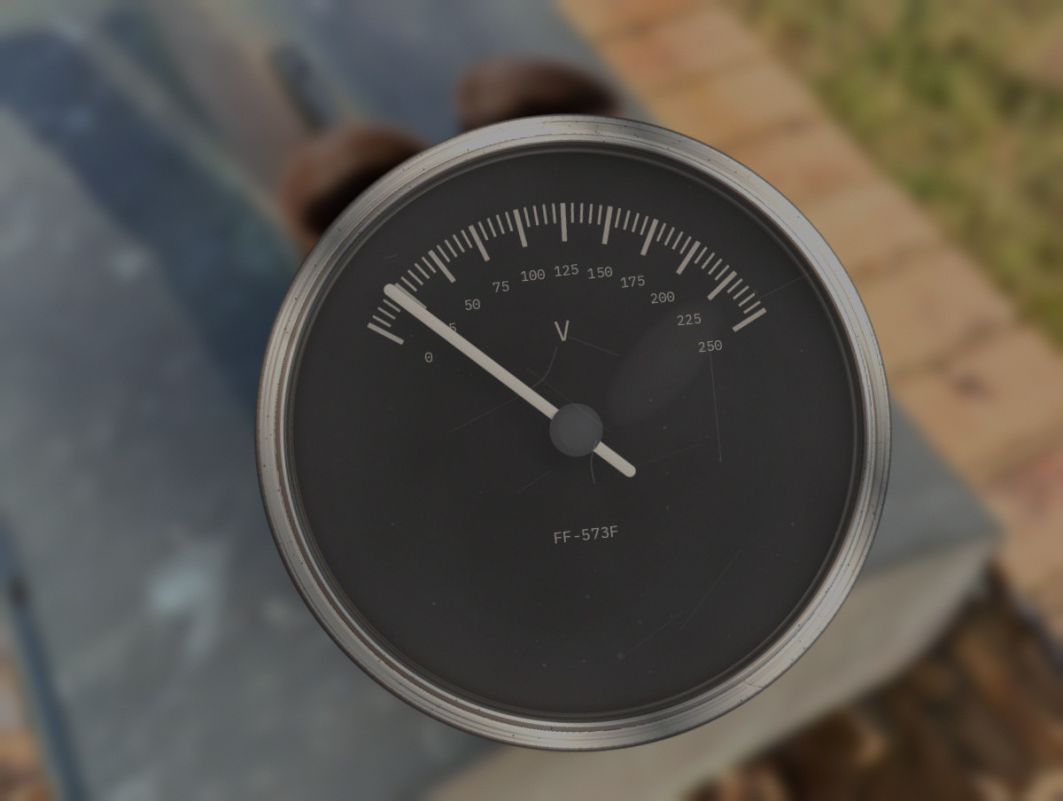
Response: 20V
